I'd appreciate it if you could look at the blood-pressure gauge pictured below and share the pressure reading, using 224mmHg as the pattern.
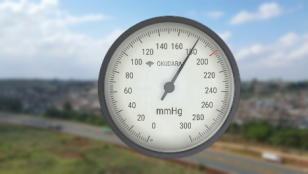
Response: 180mmHg
